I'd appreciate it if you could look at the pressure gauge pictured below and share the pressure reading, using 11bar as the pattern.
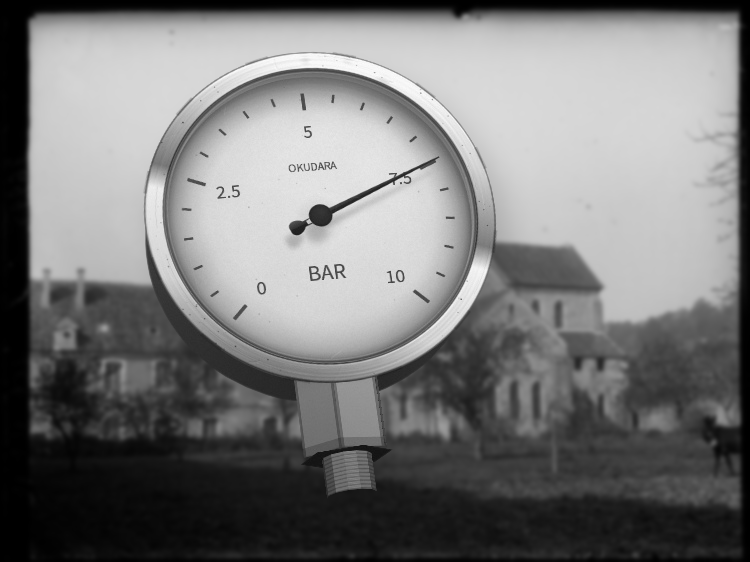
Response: 7.5bar
